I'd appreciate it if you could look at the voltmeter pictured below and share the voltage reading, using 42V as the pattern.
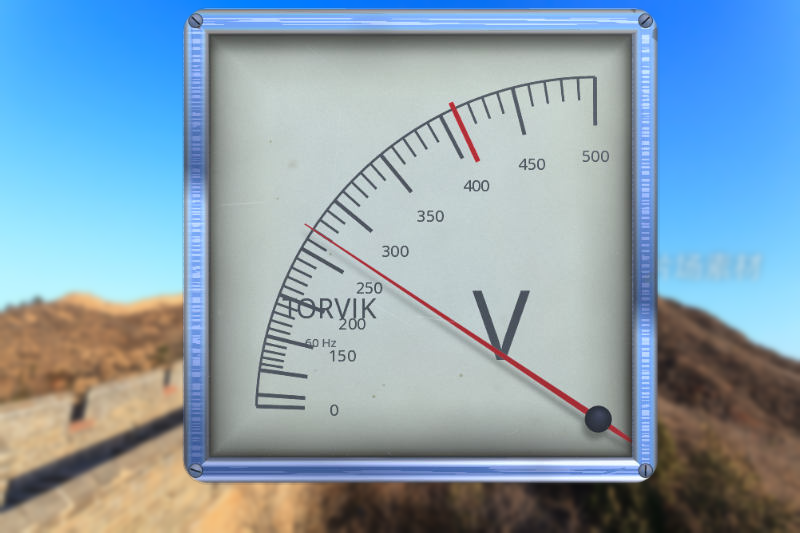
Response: 270V
